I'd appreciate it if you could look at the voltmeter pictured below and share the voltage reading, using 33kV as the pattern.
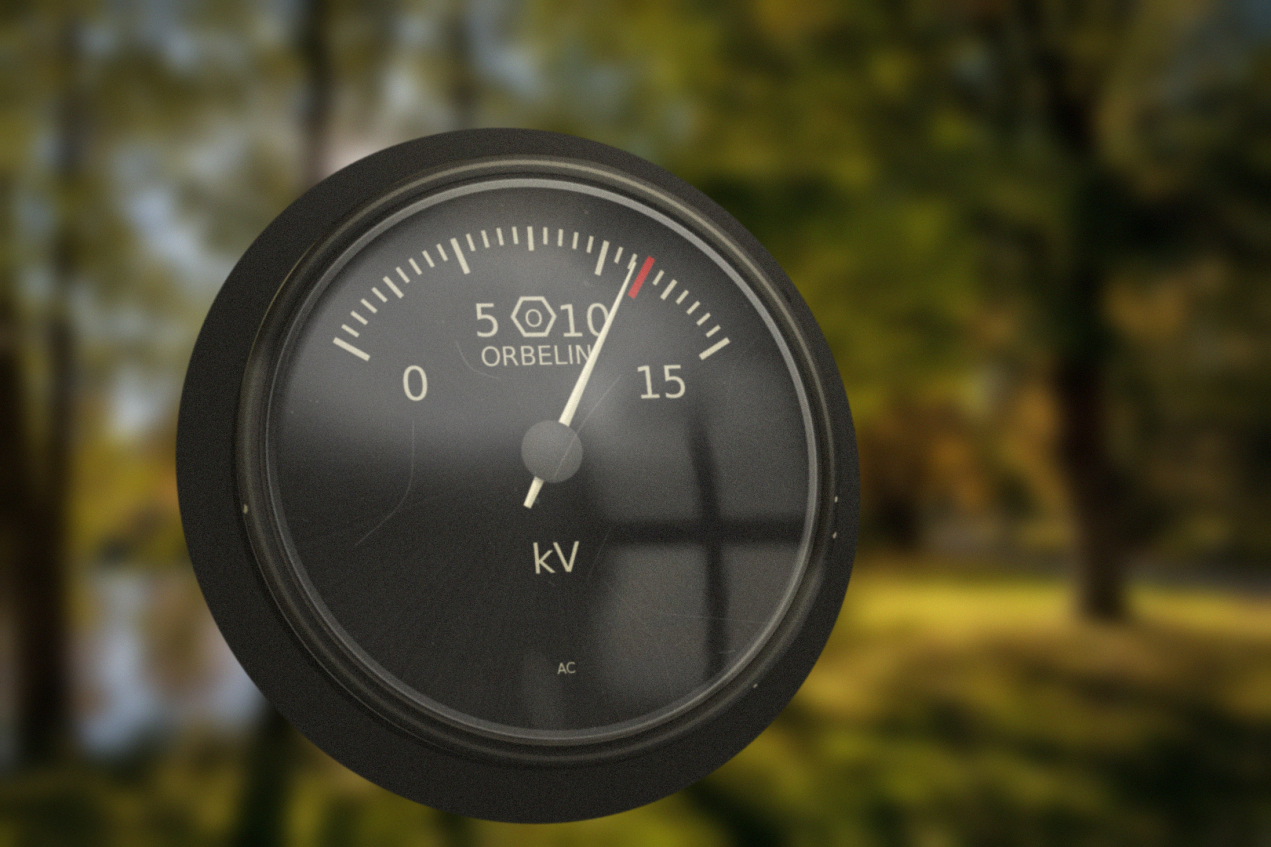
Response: 11kV
